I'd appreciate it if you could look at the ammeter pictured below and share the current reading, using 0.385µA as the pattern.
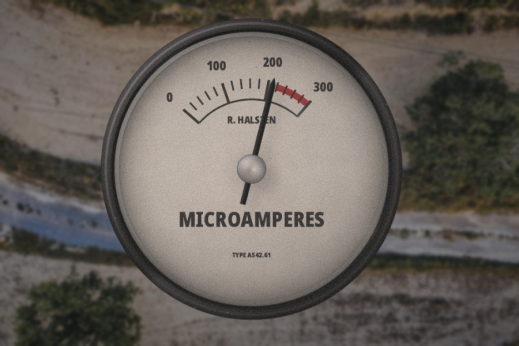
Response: 210µA
